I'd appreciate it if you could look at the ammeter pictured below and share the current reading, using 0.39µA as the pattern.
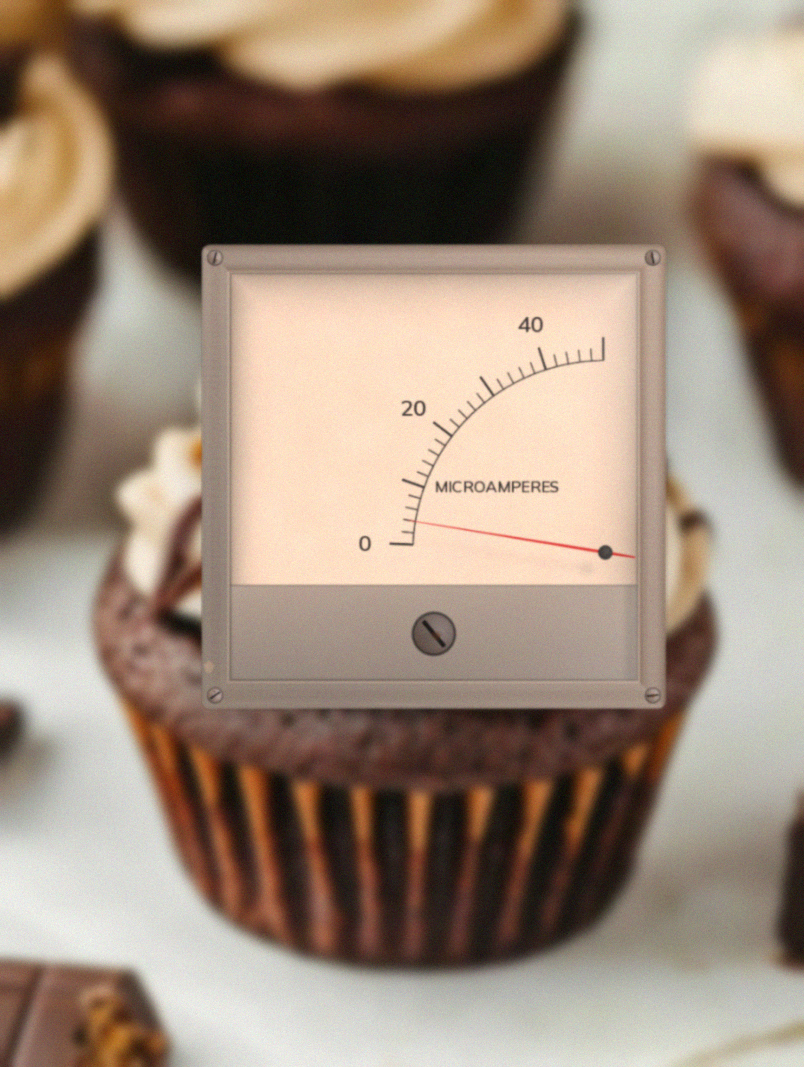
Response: 4µA
